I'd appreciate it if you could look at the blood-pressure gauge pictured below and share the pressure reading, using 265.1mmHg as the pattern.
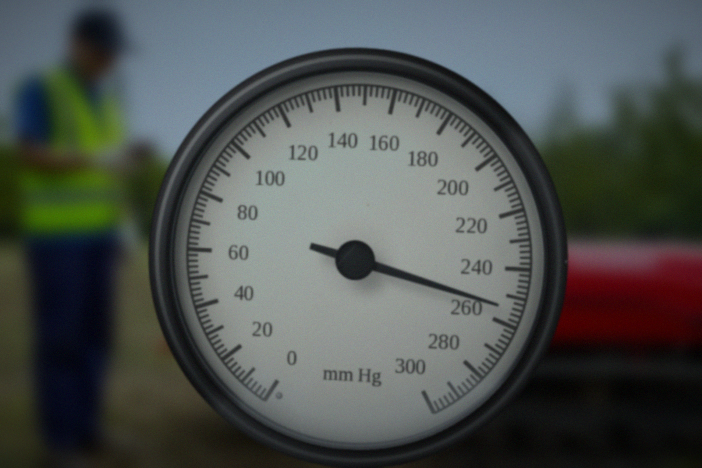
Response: 254mmHg
